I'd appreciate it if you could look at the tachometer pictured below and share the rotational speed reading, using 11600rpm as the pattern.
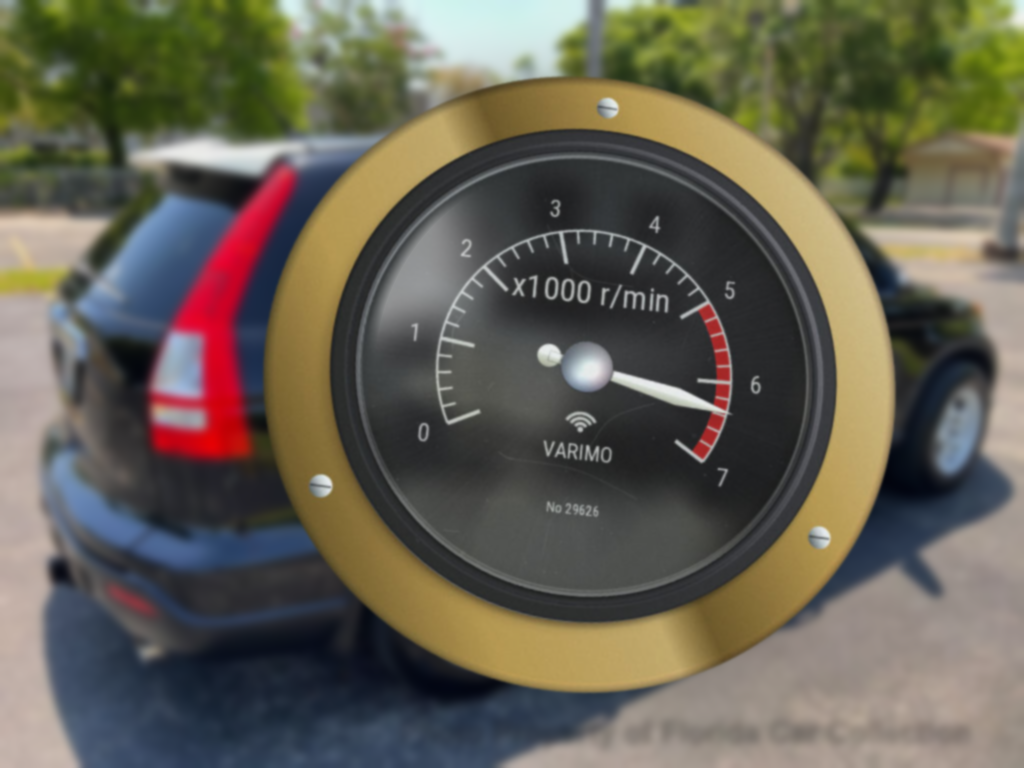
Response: 6400rpm
